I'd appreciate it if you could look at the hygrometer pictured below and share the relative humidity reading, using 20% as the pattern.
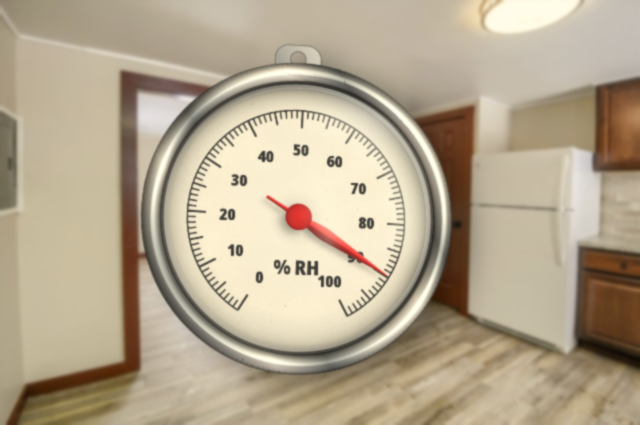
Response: 90%
